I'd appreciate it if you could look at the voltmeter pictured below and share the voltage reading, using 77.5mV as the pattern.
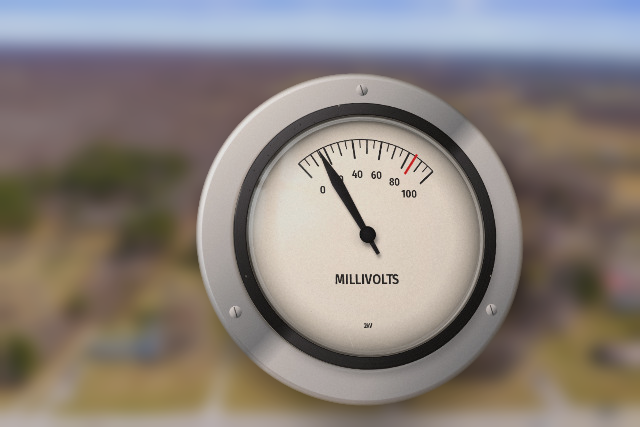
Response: 15mV
